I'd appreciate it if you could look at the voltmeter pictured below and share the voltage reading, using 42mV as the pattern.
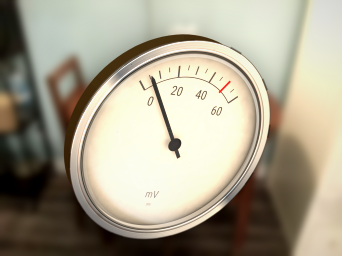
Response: 5mV
